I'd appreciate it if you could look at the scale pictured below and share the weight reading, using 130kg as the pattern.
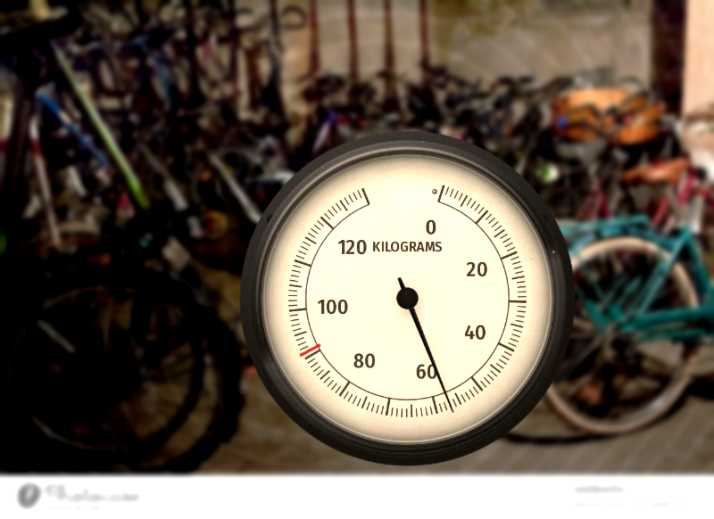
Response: 57kg
